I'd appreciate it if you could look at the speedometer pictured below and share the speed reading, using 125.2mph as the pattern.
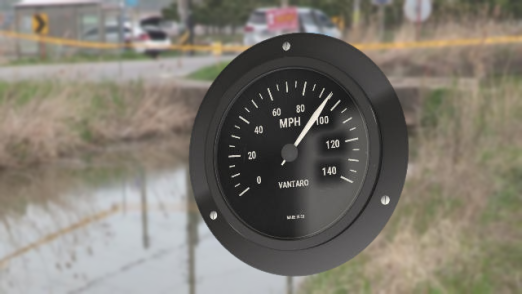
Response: 95mph
